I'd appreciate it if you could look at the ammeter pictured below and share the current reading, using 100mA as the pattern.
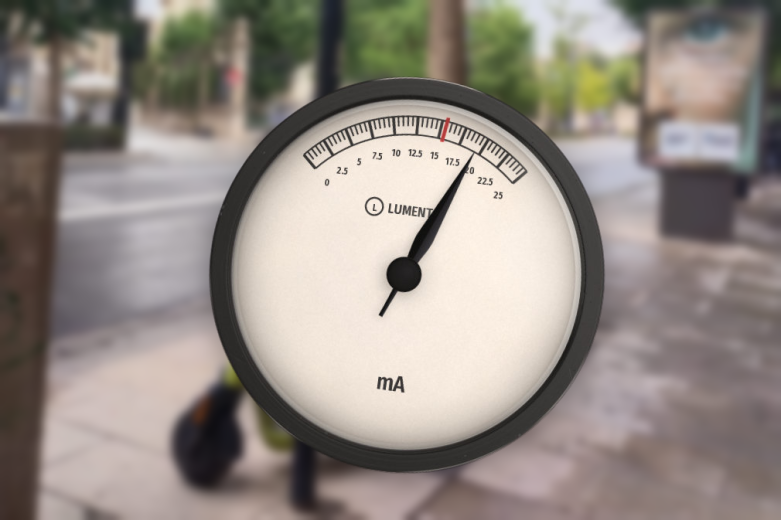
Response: 19.5mA
